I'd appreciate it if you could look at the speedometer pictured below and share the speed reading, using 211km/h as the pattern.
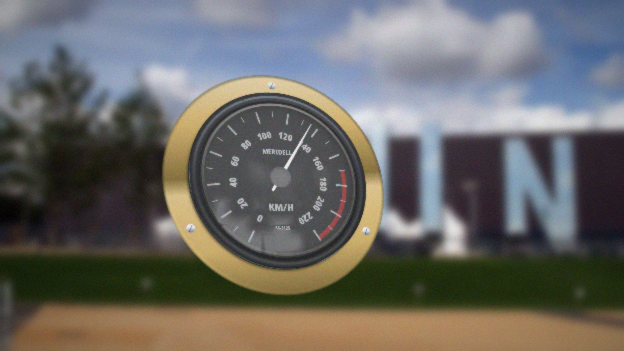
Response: 135km/h
